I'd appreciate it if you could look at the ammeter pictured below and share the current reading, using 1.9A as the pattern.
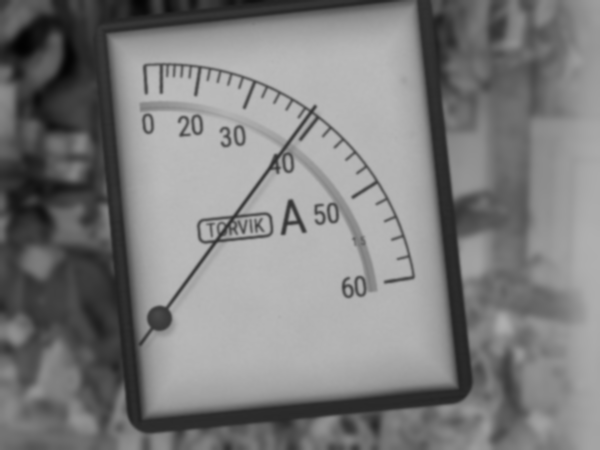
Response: 39A
